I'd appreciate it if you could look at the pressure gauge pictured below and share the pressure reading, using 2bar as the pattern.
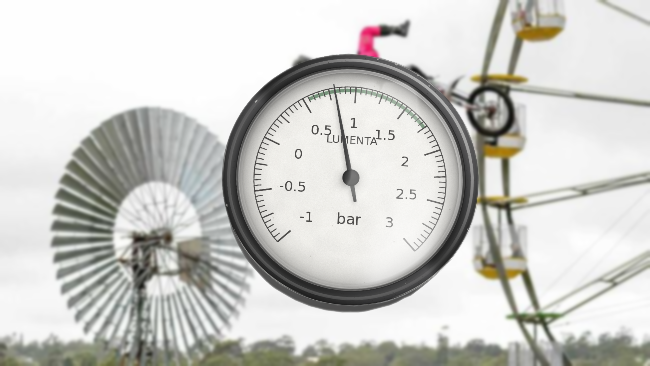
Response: 0.8bar
